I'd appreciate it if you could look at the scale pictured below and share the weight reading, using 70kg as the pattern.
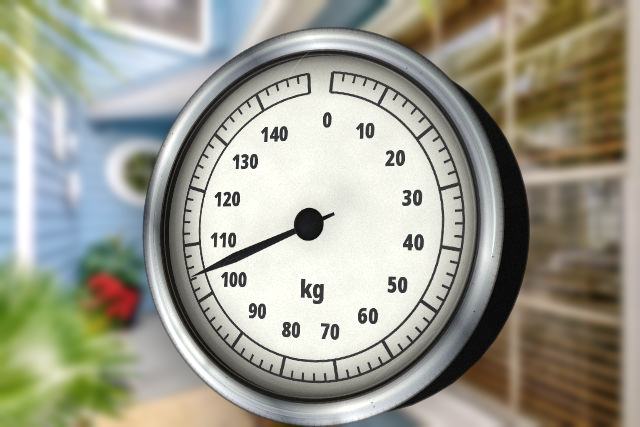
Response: 104kg
